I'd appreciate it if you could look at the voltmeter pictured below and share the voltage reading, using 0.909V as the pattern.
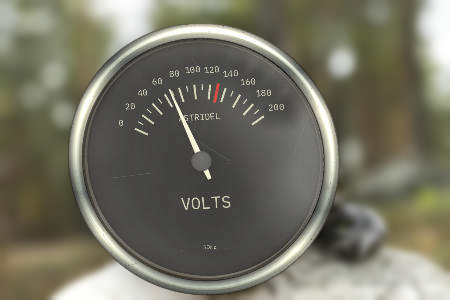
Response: 70V
